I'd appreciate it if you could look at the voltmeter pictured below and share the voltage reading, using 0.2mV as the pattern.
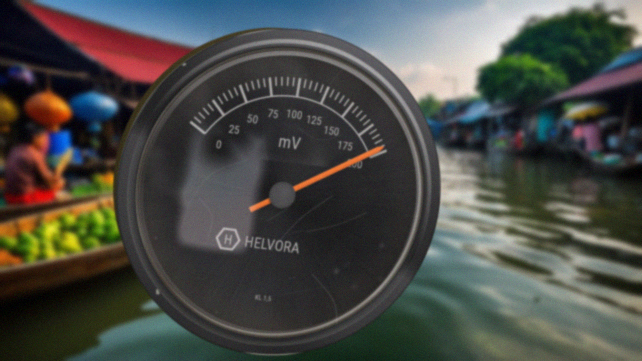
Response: 195mV
